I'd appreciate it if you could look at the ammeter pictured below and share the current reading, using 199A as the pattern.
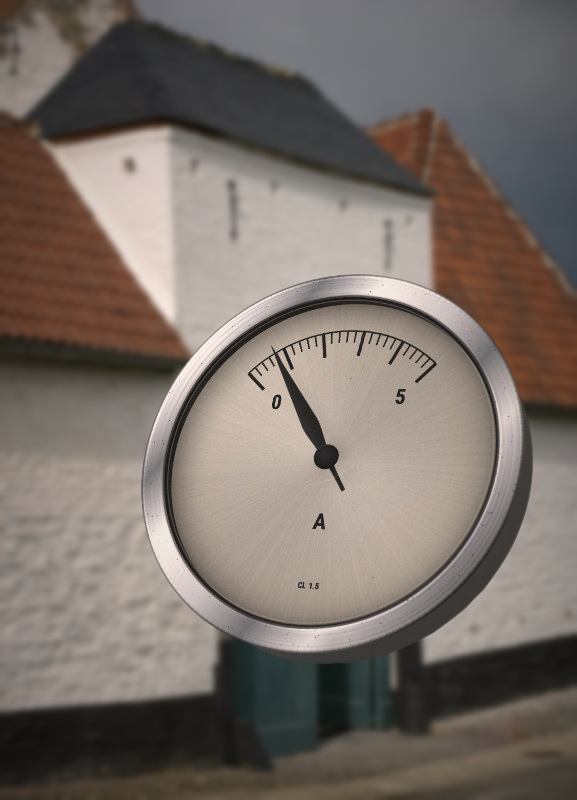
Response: 0.8A
